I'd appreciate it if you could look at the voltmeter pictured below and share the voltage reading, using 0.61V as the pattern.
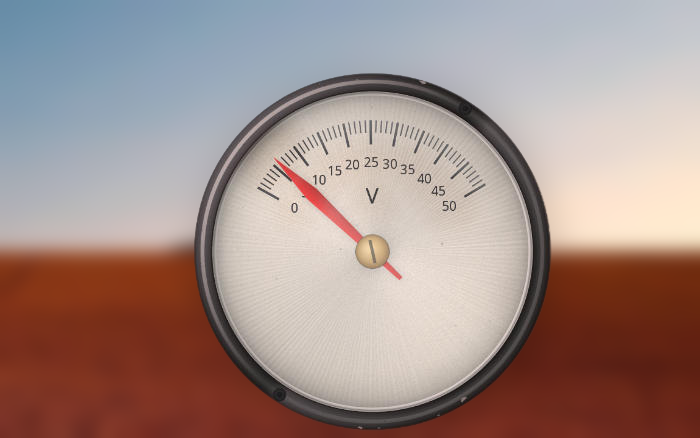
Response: 6V
